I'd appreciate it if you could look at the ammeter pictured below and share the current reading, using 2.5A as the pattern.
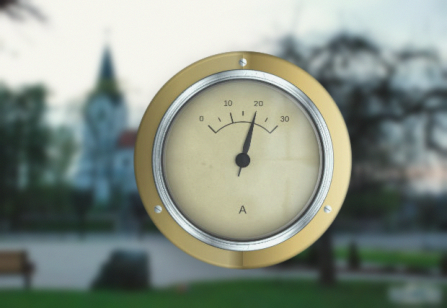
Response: 20A
